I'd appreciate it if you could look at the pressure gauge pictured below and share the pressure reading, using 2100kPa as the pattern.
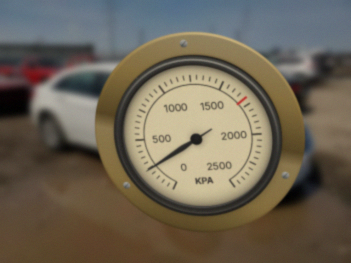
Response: 250kPa
